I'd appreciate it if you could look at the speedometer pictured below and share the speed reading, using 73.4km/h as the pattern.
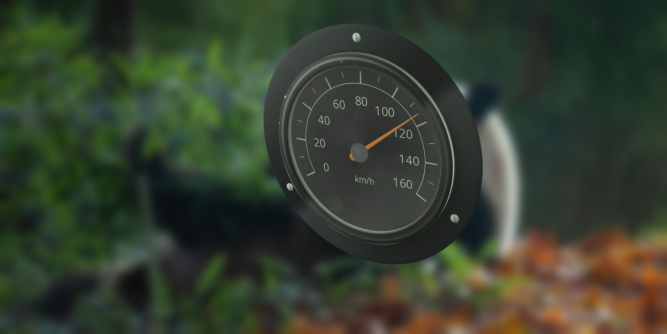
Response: 115km/h
